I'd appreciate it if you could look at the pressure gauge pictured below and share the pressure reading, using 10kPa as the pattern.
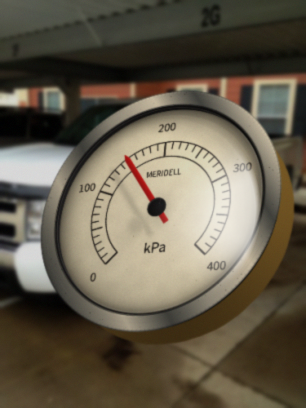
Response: 150kPa
